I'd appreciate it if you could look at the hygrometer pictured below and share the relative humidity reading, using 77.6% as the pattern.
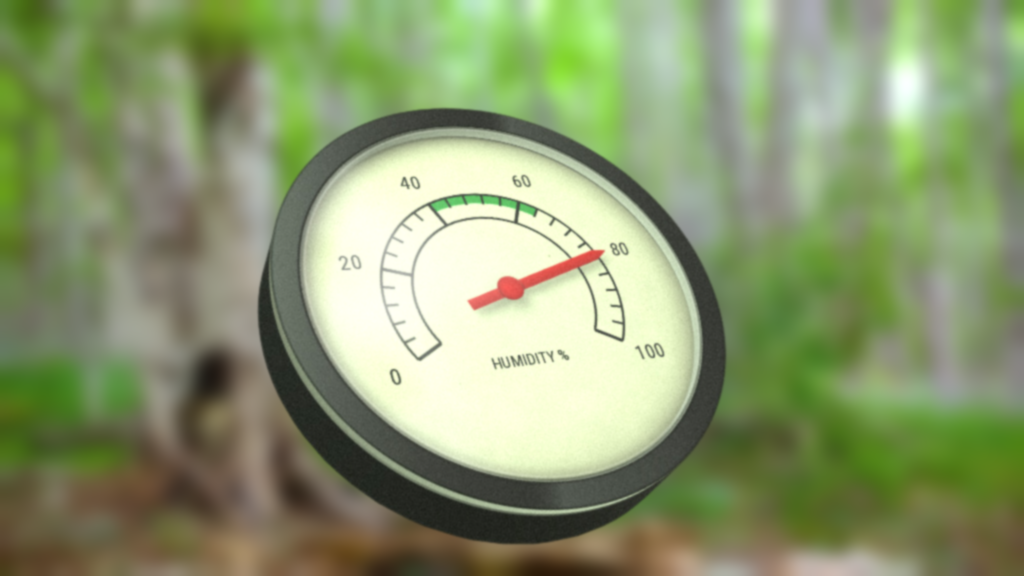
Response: 80%
